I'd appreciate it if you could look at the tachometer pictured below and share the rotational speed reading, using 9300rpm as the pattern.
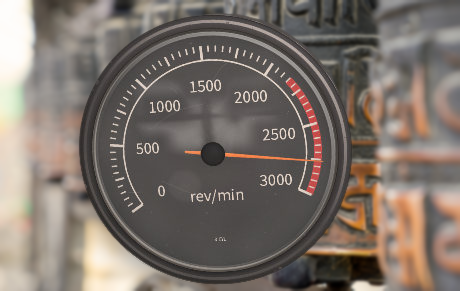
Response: 2750rpm
